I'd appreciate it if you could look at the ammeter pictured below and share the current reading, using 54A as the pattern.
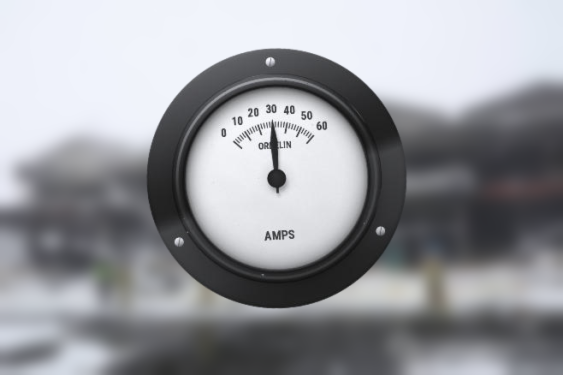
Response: 30A
